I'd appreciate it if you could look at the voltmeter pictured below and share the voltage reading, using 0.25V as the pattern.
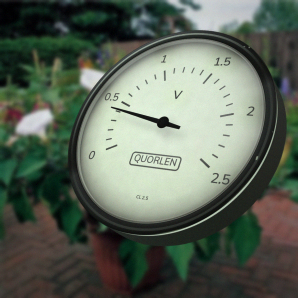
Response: 0.4V
